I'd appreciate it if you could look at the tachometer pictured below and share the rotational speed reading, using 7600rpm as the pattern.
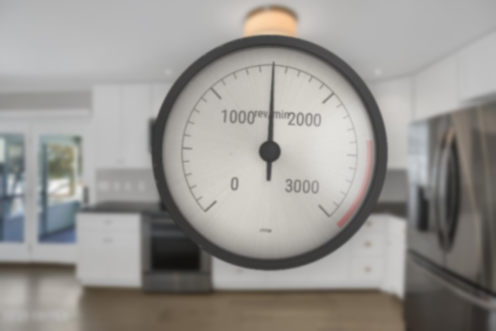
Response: 1500rpm
